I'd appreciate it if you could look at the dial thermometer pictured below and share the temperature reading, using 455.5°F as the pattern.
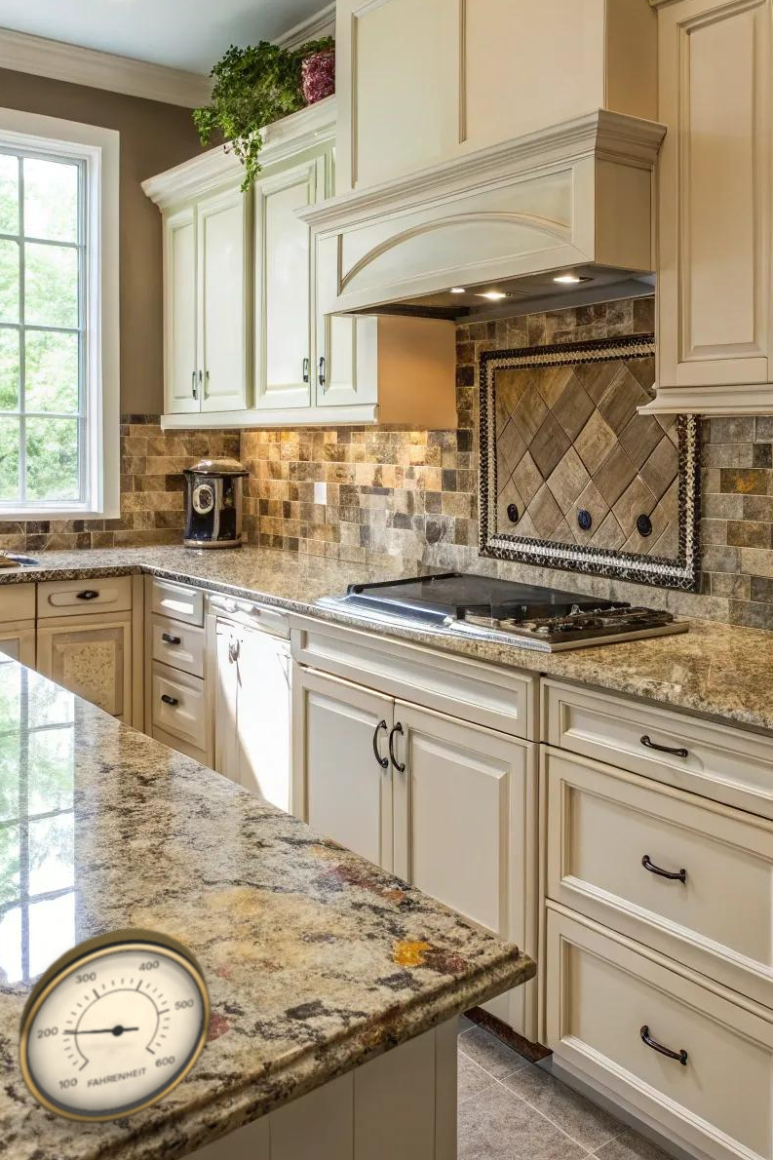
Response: 200°F
